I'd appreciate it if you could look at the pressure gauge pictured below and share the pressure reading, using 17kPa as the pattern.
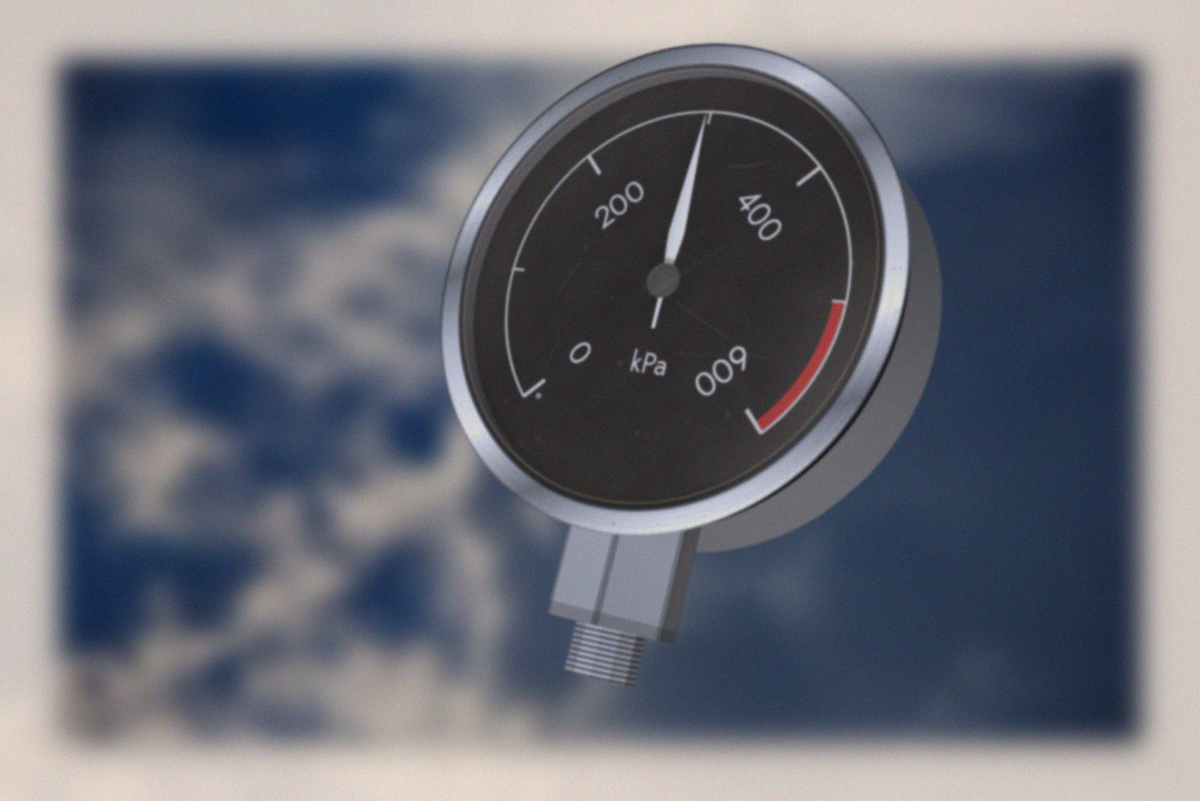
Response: 300kPa
